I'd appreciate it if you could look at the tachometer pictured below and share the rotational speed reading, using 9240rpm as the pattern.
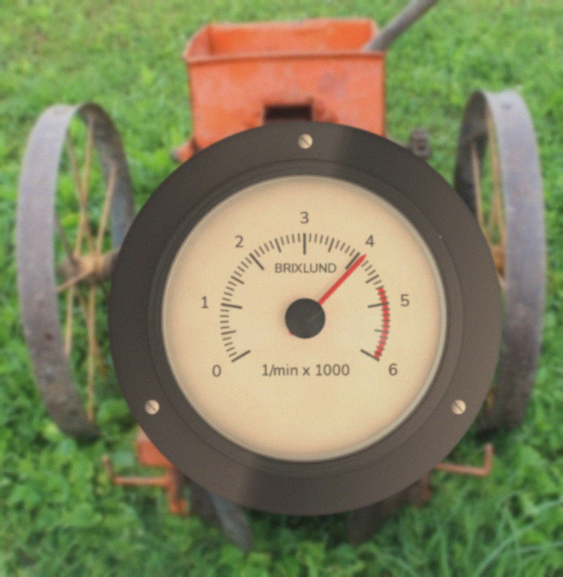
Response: 4100rpm
